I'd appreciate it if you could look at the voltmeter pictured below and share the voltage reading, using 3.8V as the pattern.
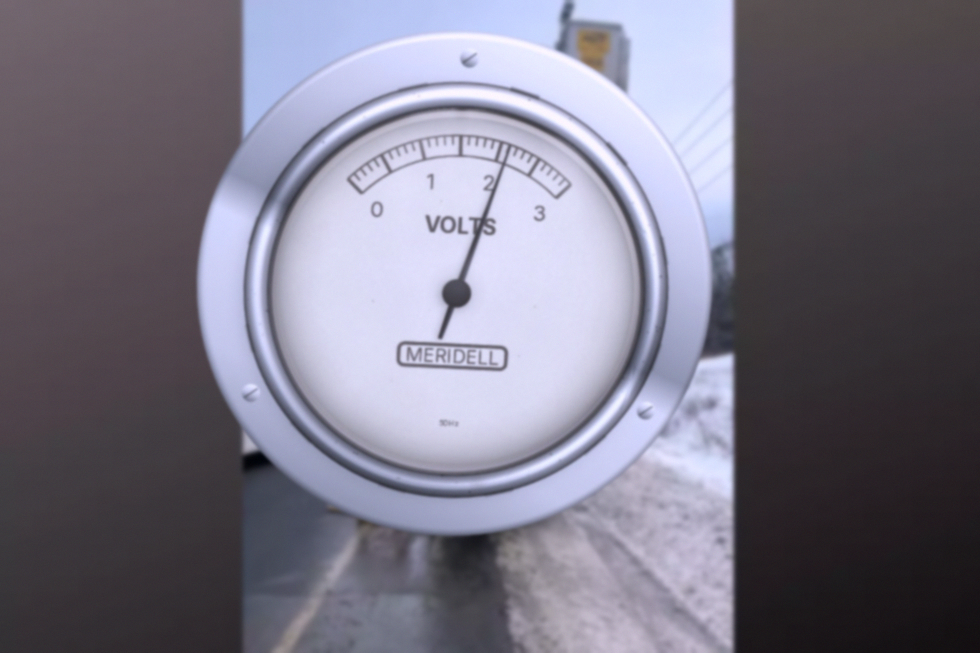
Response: 2.1V
